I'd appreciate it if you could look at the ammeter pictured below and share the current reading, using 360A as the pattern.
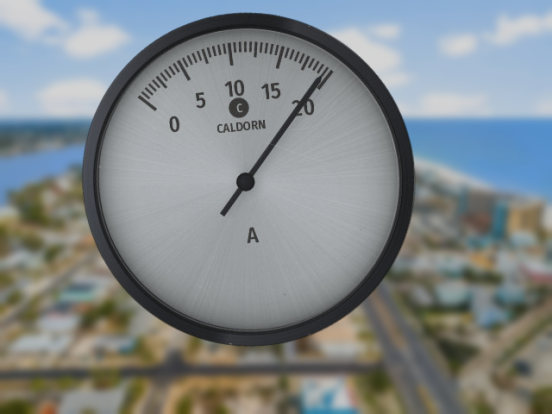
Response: 19.5A
